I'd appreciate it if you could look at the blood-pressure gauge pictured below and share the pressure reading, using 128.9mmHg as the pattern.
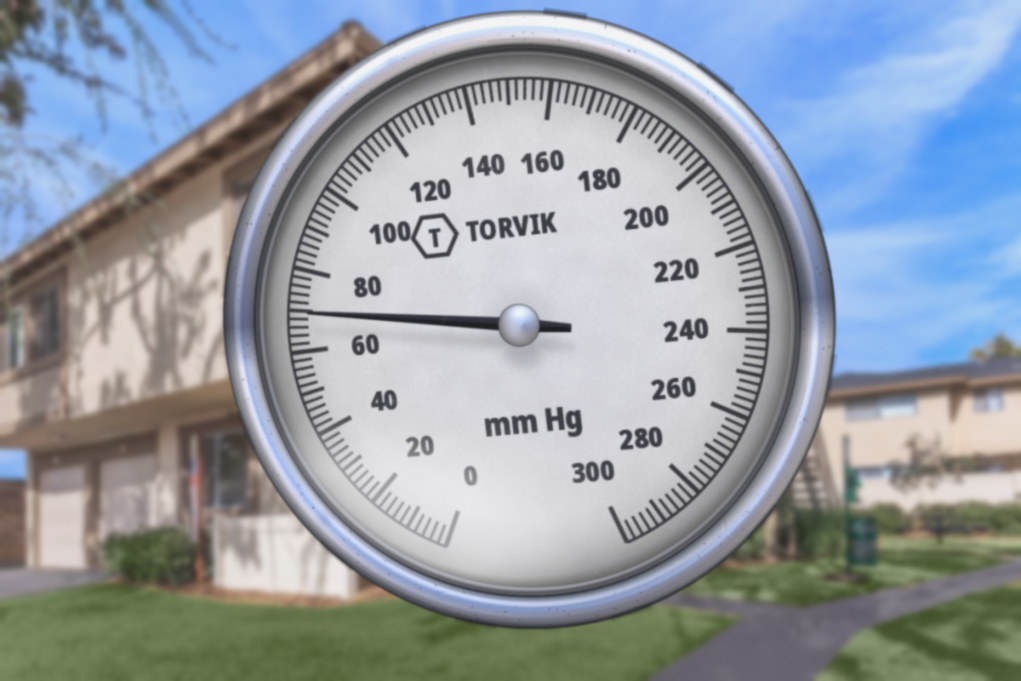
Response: 70mmHg
